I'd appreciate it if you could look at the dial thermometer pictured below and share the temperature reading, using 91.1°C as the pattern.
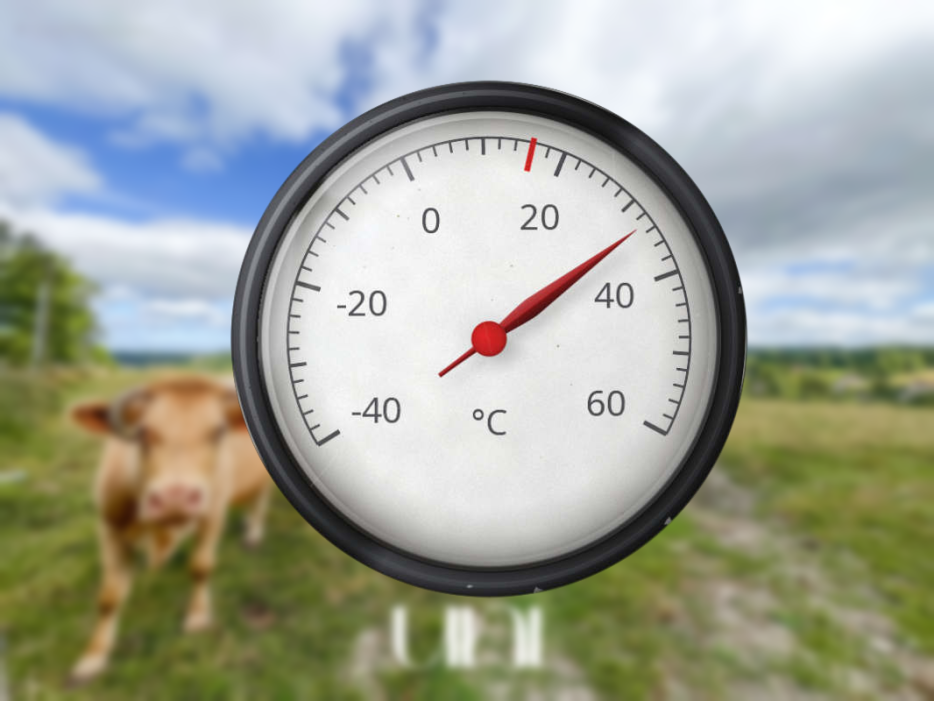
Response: 33°C
